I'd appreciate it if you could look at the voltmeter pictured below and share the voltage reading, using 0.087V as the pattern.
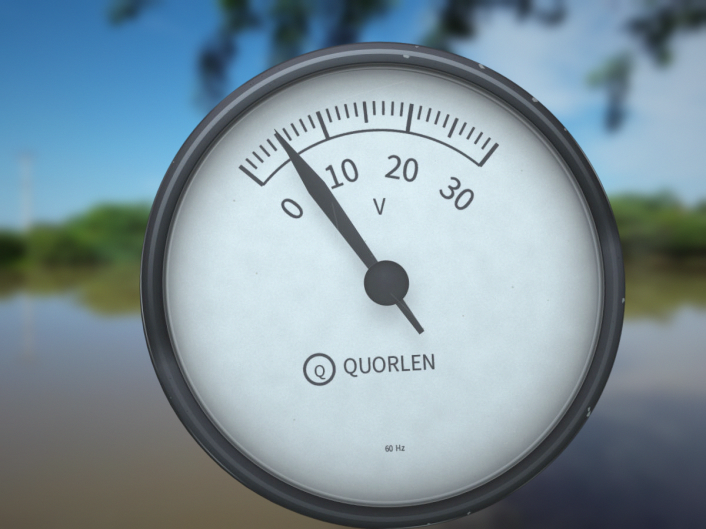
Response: 5V
